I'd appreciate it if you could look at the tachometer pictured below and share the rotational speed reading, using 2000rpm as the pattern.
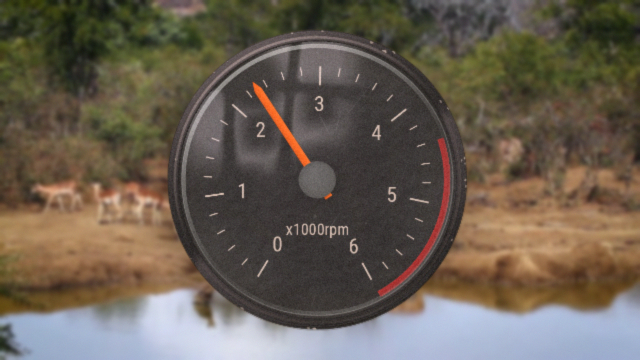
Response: 2300rpm
